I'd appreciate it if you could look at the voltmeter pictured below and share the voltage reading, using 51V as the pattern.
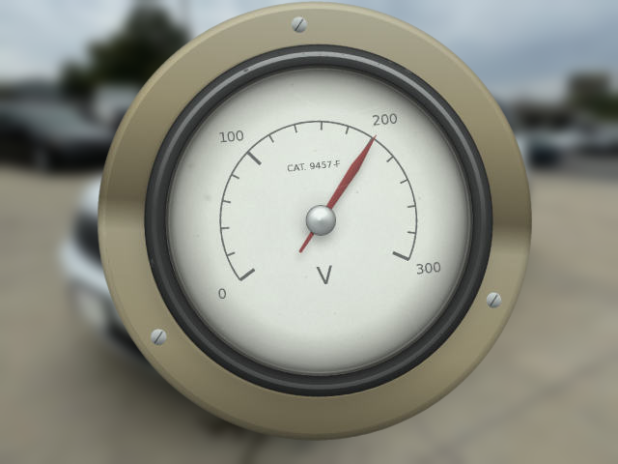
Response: 200V
